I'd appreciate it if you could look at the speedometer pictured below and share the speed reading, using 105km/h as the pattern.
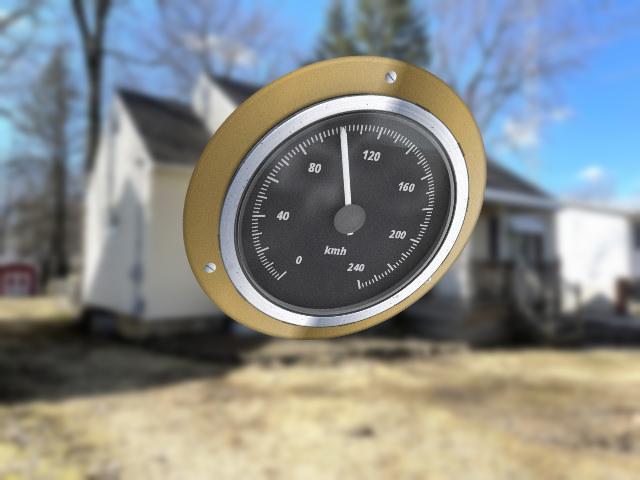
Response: 100km/h
